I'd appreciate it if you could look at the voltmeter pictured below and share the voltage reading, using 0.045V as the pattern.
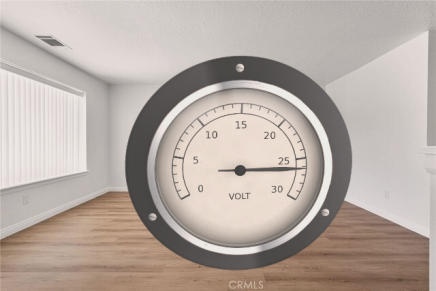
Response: 26V
